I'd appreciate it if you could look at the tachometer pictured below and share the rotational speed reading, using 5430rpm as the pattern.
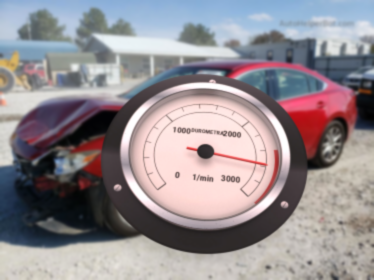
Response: 2600rpm
